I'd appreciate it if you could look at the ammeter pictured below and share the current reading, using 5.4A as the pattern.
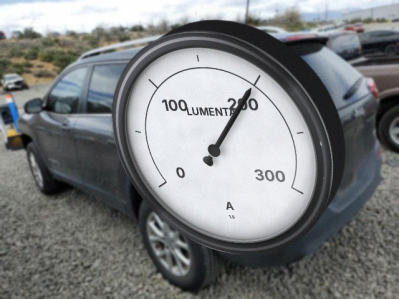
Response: 200A
